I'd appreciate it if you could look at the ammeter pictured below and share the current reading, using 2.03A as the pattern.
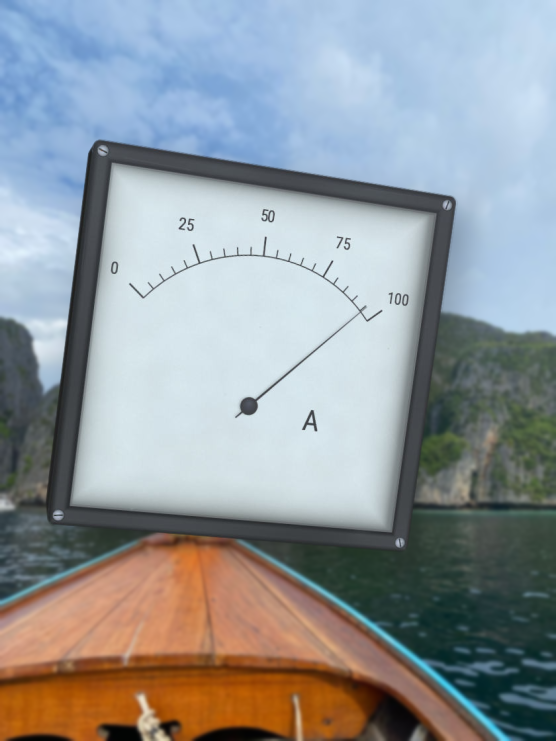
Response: 95A
